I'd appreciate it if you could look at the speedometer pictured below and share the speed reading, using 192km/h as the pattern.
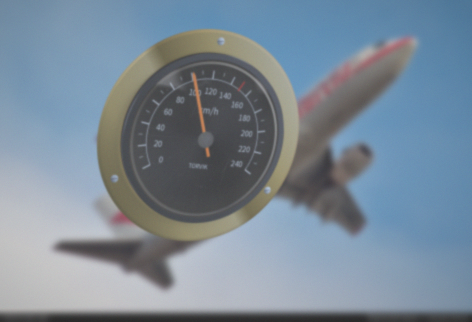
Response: 100km/h
